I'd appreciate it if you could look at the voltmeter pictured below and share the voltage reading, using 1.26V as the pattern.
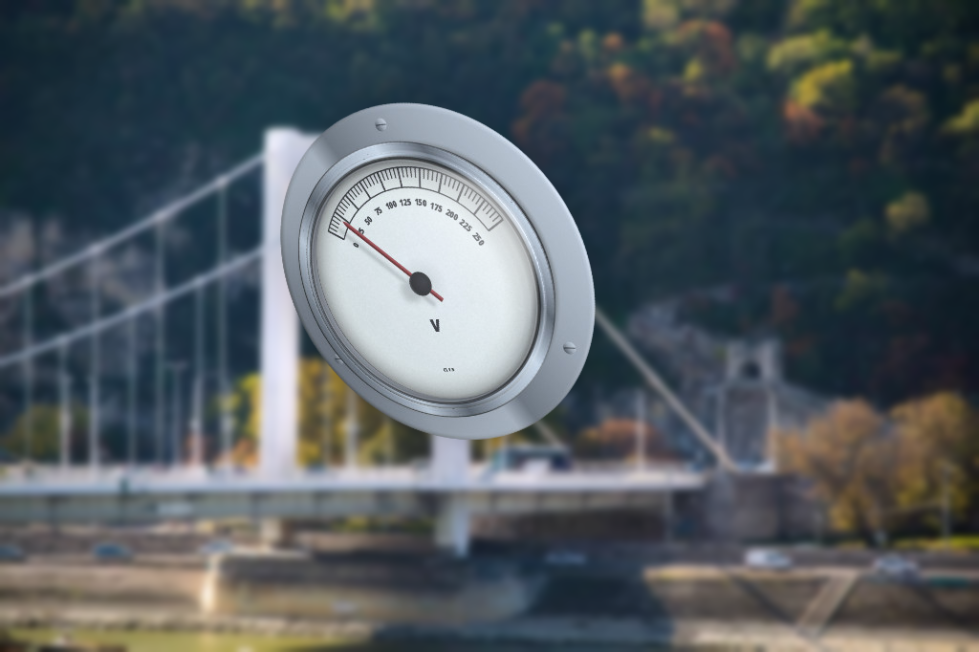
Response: 25V
